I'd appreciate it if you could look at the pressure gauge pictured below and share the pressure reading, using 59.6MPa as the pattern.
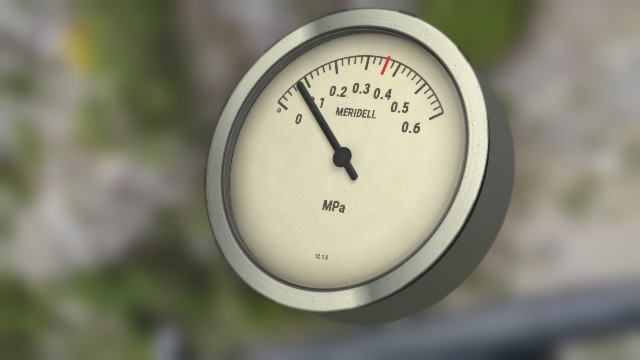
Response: 0.08MPa
